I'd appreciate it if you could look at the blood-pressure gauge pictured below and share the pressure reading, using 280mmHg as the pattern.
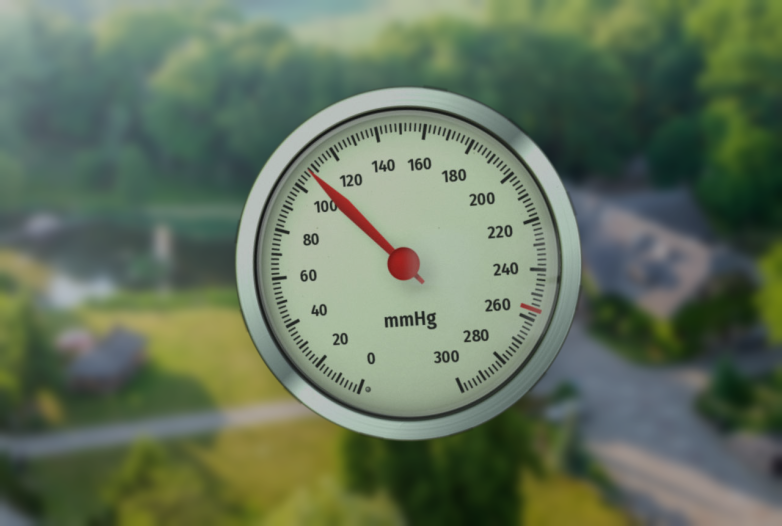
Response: 108mmHg
